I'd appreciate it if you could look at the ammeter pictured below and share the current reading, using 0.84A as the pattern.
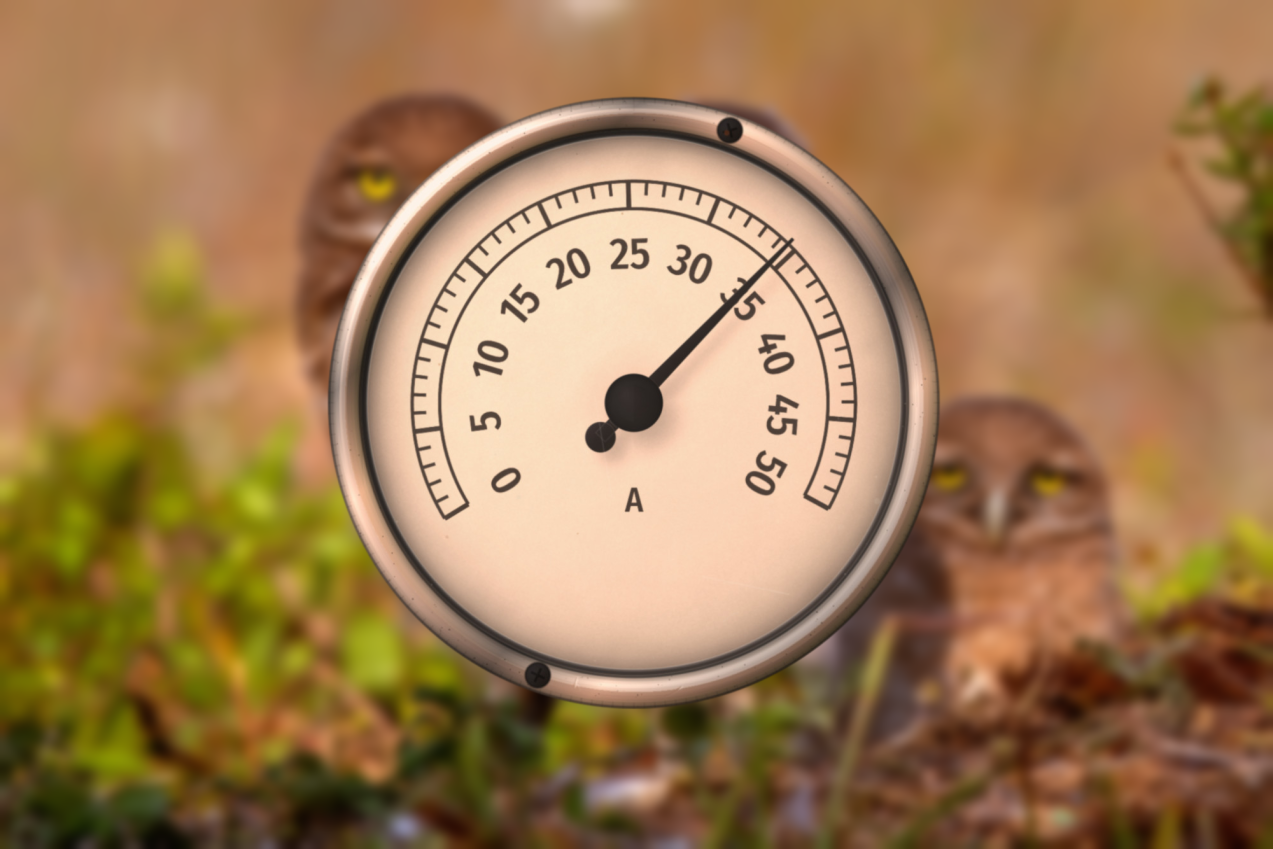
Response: 34.5A
